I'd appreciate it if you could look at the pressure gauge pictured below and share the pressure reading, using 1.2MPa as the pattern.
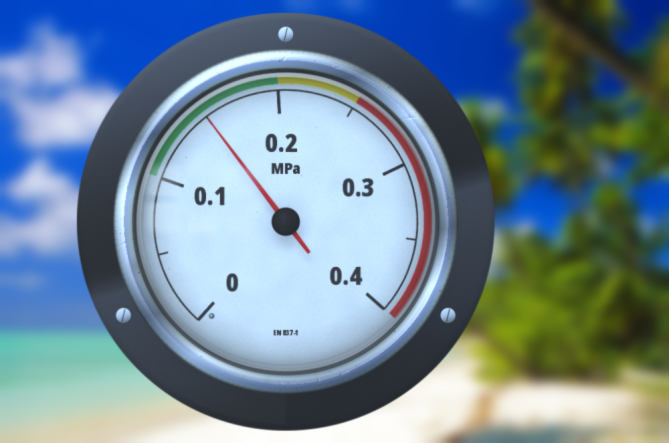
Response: 0.15MPa
